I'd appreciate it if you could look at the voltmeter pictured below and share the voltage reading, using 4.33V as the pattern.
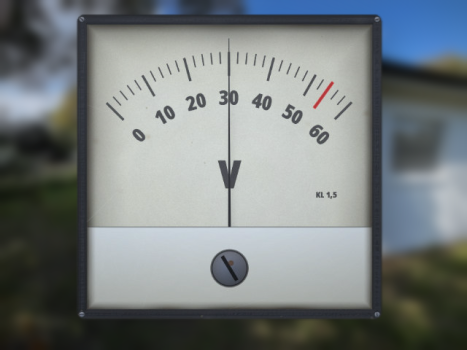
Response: 30V
